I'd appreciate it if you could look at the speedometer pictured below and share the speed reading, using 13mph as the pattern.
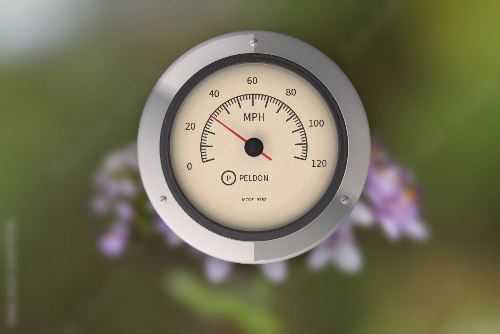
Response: 30mph
